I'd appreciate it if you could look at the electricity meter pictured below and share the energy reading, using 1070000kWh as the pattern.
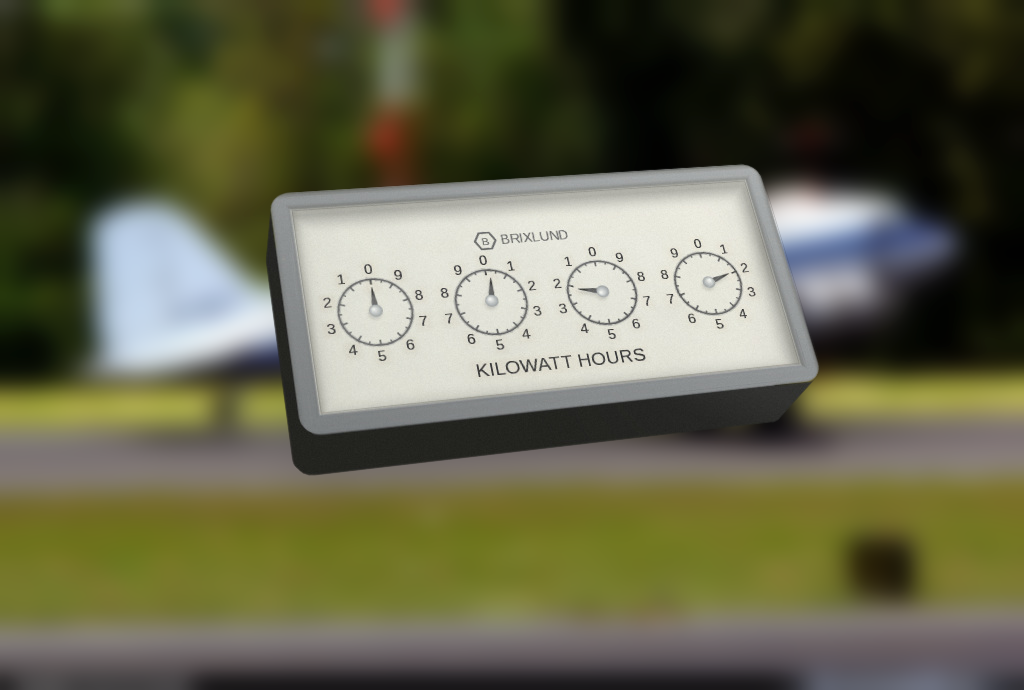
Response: 22kWh
